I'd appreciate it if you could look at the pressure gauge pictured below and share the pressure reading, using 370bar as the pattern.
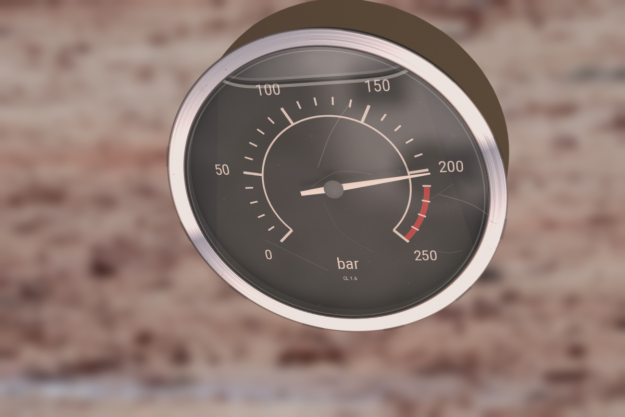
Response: 200bar
